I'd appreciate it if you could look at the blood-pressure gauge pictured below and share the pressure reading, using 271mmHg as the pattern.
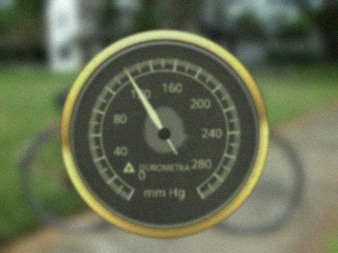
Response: 120mmHg
